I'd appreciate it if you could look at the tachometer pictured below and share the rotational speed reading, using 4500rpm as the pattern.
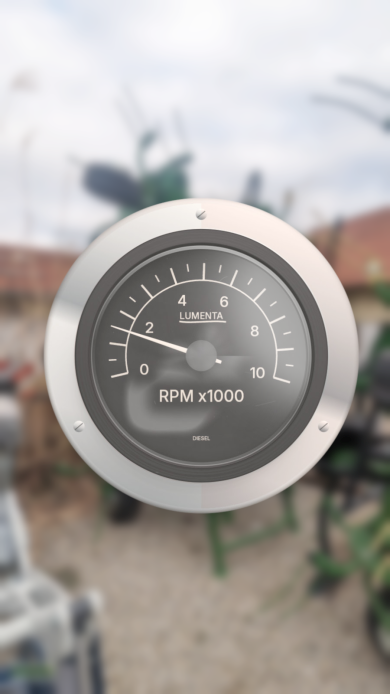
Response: 1500rpm
